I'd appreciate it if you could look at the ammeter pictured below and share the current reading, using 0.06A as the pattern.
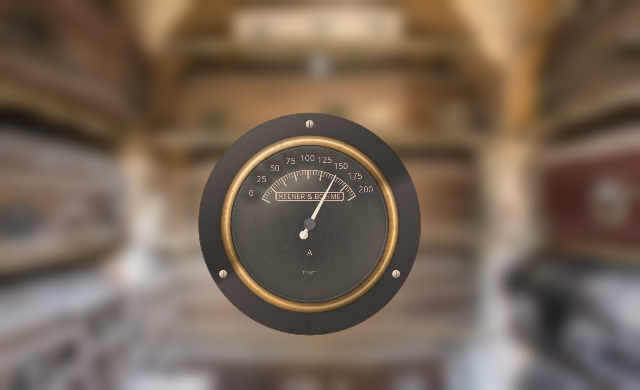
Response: 150A
